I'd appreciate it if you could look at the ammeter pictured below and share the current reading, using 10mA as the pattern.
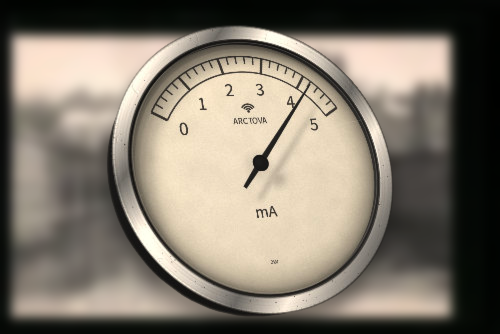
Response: 4.2mA
